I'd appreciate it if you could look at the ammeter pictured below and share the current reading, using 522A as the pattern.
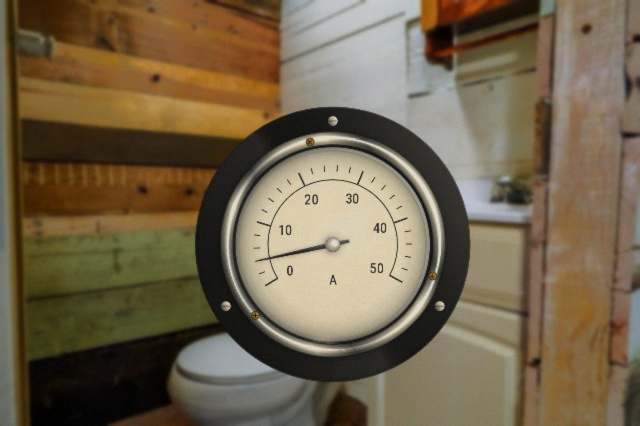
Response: 4A
